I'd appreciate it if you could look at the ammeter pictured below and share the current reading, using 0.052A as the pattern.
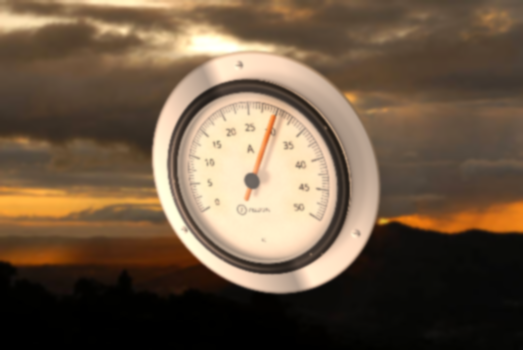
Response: 30A
